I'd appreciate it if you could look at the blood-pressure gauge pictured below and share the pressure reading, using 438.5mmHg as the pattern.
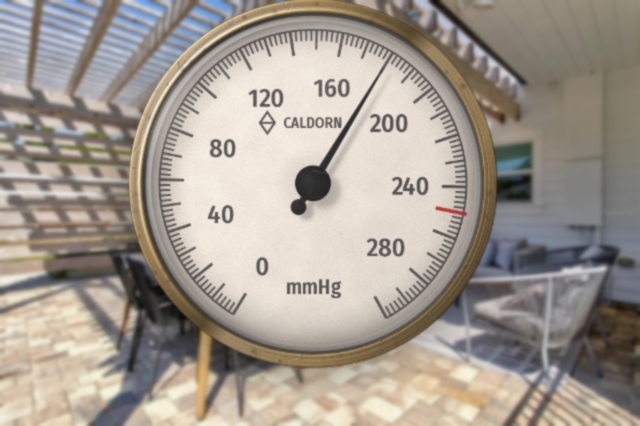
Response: 180mmHg
